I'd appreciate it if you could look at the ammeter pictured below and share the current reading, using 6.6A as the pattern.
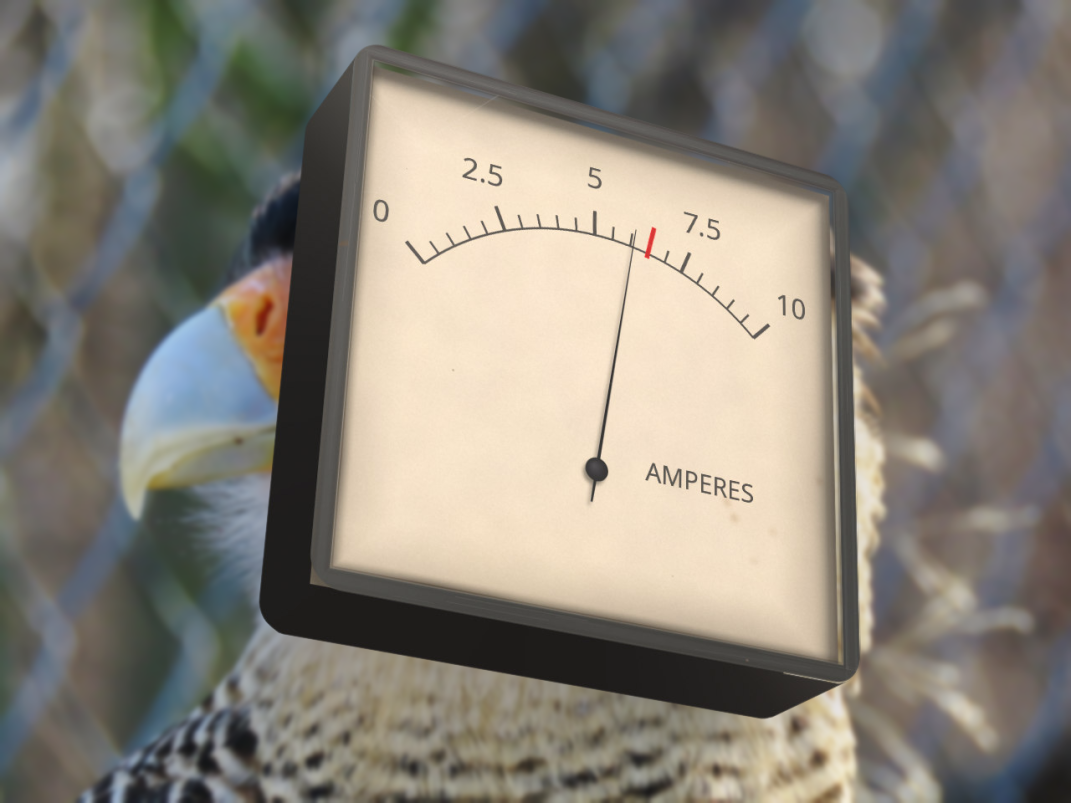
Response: 6A
